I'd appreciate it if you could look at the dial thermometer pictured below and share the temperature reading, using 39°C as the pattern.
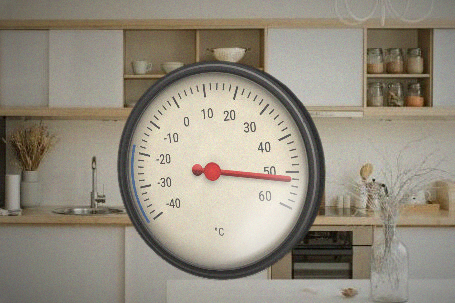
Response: 52°C
